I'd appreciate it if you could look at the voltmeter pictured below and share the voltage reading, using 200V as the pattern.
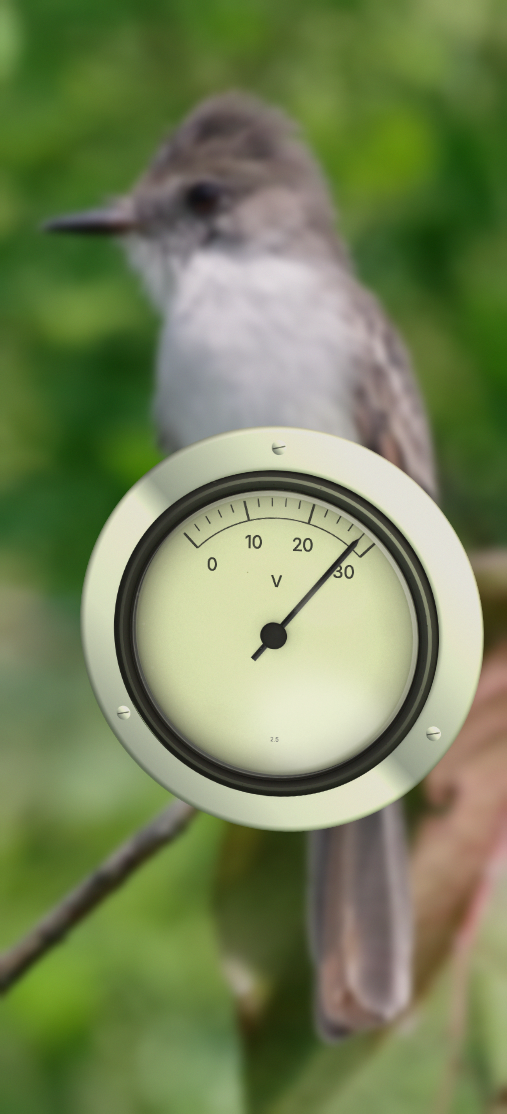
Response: 28V
